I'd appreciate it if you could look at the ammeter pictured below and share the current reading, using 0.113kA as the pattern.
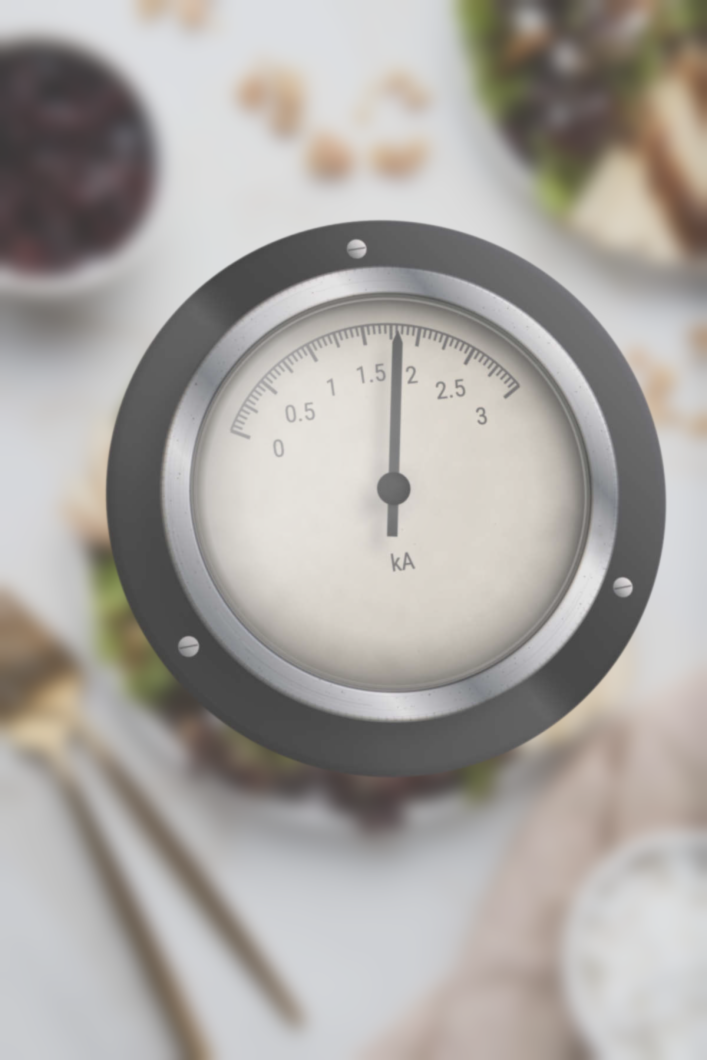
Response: 1.8kA
